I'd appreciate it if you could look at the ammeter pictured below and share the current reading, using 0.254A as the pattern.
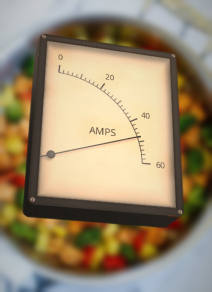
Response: 48A
